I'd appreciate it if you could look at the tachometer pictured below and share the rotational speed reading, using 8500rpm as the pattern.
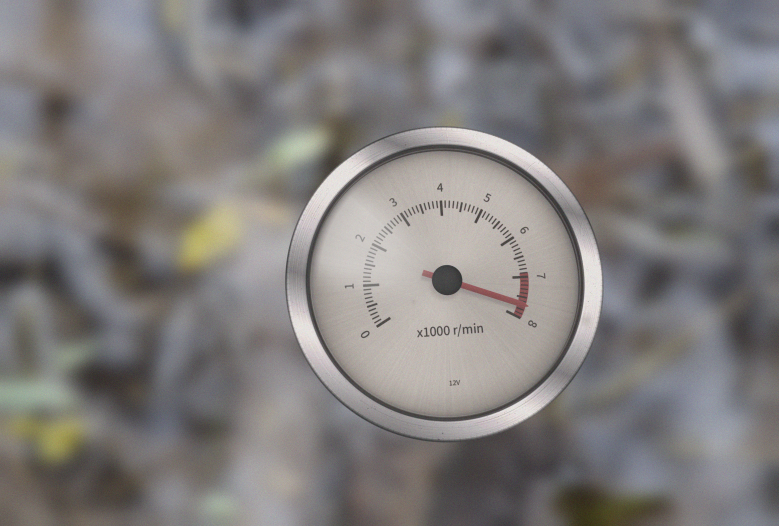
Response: 7700rpm
